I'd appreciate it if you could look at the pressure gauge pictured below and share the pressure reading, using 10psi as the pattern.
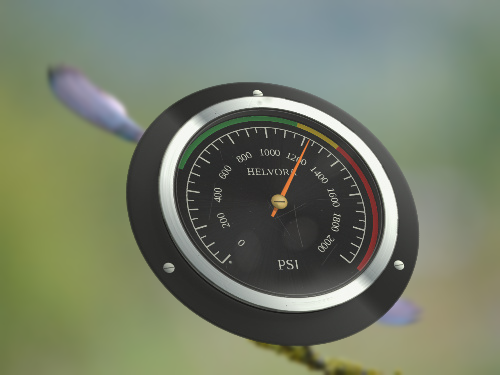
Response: 1225psi
